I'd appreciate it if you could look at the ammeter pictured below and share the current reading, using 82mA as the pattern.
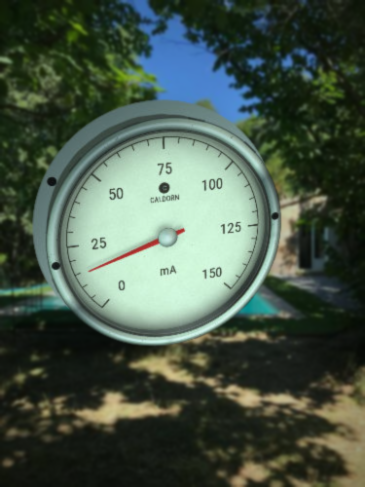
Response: 15mA
